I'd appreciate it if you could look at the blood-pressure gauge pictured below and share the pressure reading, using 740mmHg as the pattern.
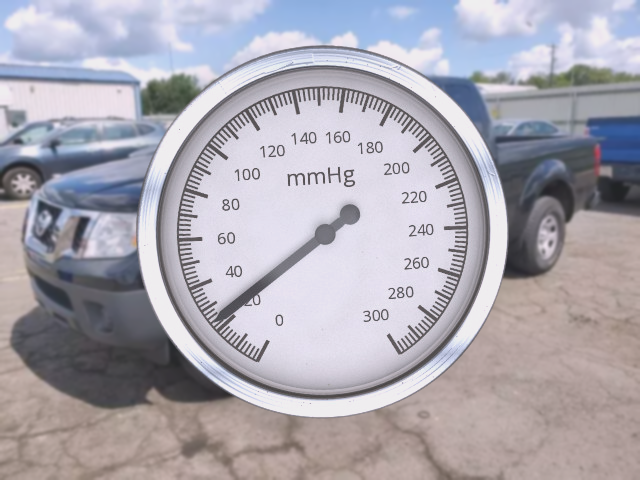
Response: 24mmHg
